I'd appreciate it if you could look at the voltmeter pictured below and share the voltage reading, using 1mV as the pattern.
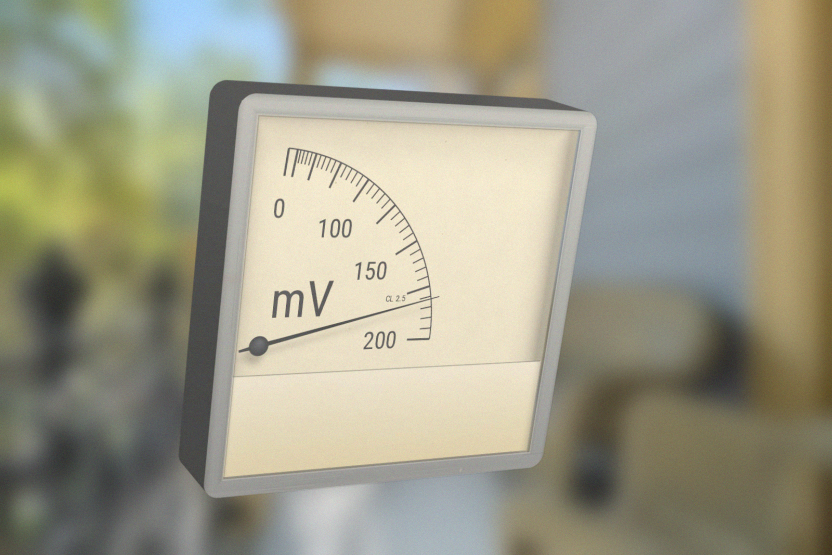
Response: 180mV
